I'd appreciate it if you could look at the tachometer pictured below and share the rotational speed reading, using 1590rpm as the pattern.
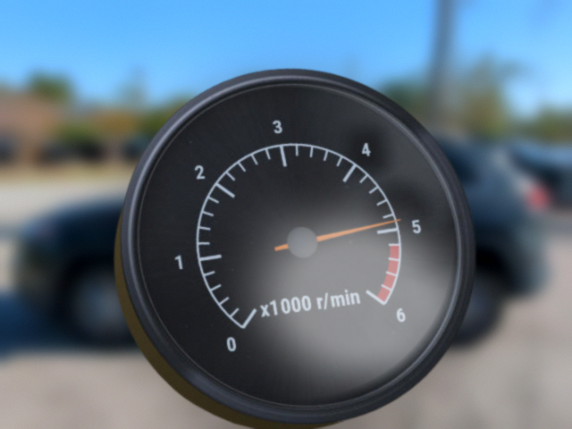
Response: 4900rpm
